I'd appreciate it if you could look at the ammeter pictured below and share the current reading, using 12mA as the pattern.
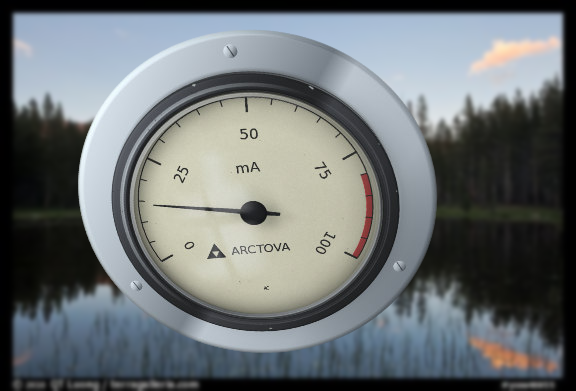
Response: 15mA
